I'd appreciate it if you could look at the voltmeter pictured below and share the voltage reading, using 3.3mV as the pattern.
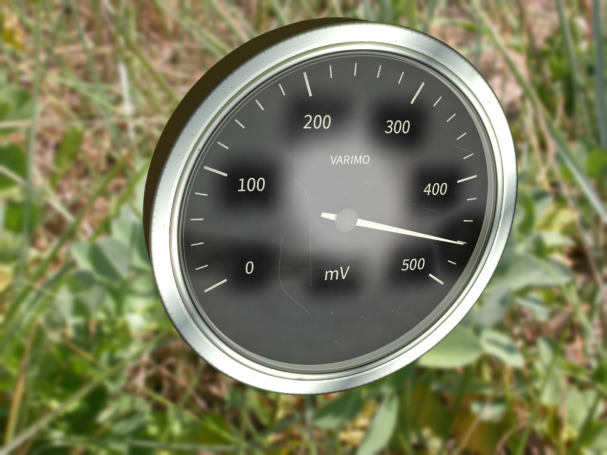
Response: 460mV
